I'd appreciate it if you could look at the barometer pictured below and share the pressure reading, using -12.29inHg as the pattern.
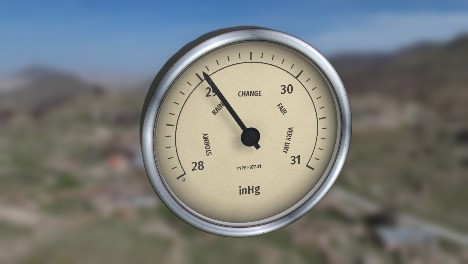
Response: 29.05inHg
